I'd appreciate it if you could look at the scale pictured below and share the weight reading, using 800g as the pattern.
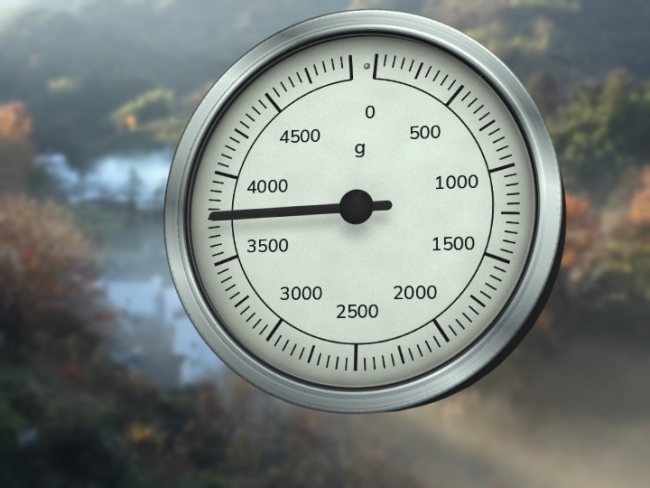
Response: 3750g
